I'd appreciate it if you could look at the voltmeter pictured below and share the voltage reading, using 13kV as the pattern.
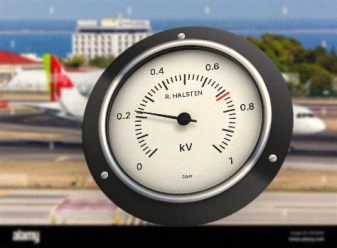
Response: 0.22kV
